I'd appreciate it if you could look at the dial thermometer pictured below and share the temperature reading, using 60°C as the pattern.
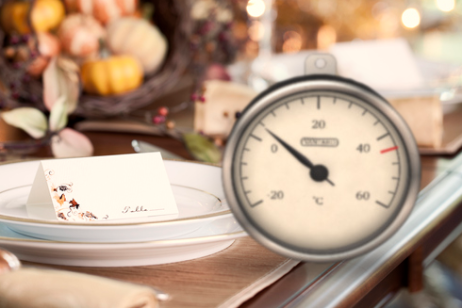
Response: 4°C
